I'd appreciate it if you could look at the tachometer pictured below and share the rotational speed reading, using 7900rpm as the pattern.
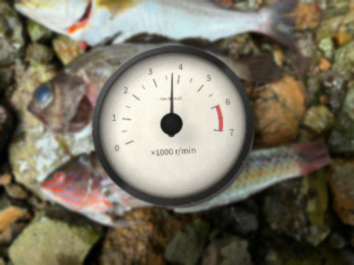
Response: 3750rpm
